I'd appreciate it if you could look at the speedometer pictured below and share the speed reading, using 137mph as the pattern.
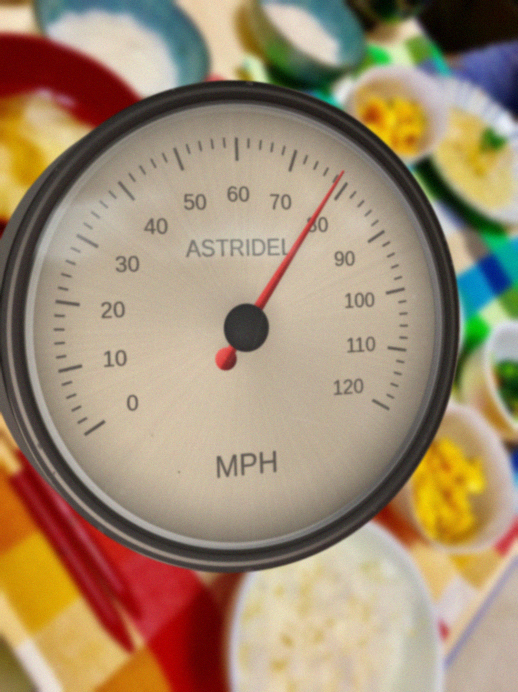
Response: 78mph
